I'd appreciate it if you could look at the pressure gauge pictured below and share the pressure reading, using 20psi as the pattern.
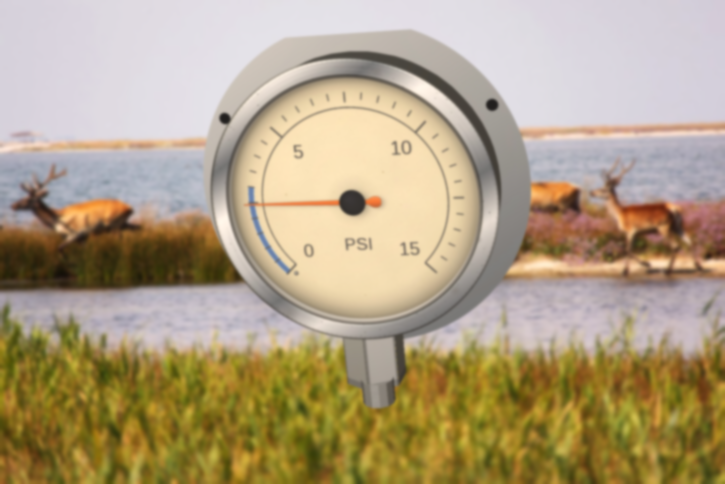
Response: 2.5psi
